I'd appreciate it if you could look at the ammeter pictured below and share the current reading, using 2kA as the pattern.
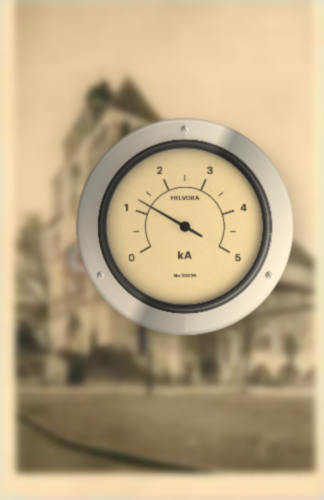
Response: 1.25kA
